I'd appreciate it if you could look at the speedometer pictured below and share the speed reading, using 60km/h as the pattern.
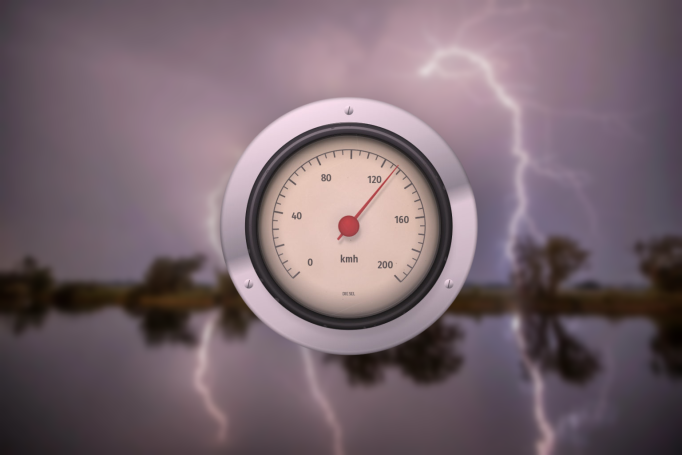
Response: 127.5km/h
